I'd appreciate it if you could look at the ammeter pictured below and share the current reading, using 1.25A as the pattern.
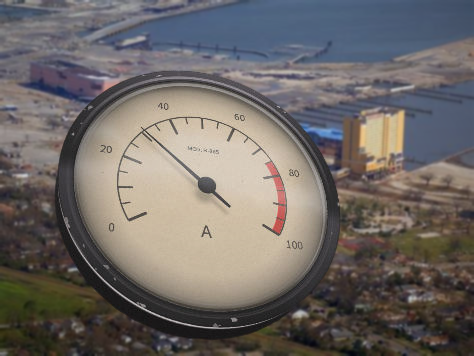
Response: 30A
